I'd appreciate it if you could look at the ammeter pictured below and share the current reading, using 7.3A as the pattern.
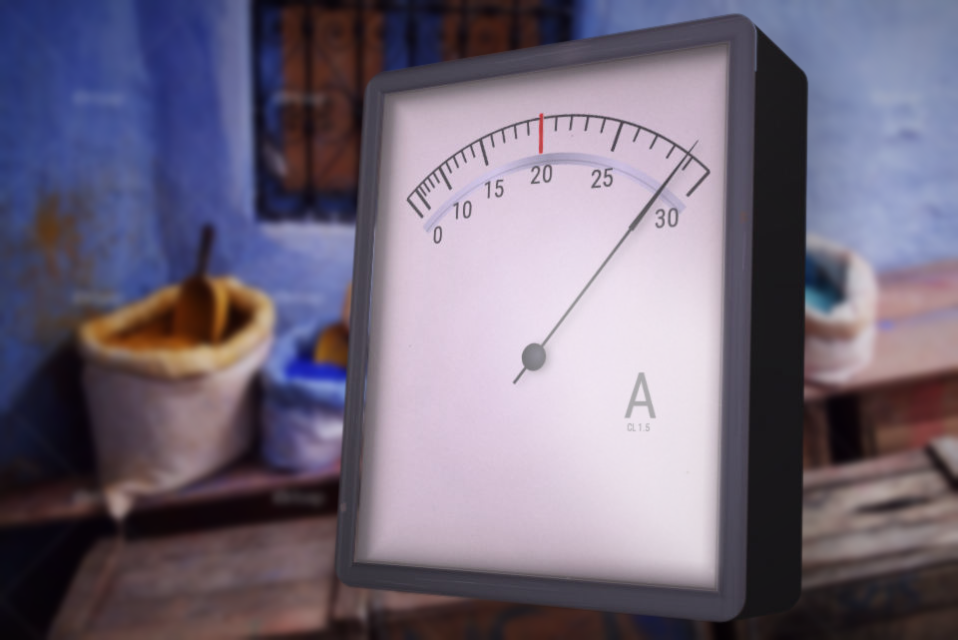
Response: 29A
